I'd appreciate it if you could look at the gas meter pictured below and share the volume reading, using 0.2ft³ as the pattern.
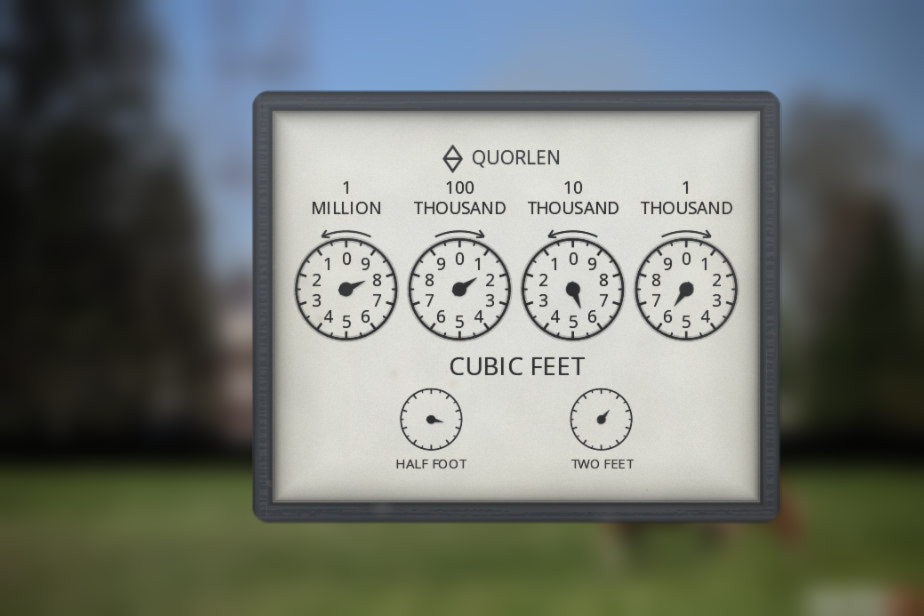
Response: 815600ft³
